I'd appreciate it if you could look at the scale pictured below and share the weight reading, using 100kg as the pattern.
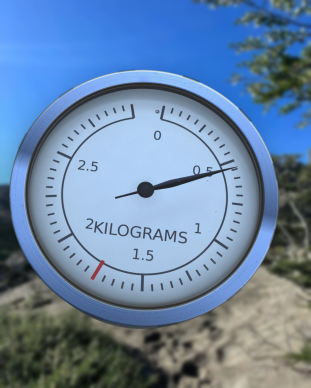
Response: 0.55kg
